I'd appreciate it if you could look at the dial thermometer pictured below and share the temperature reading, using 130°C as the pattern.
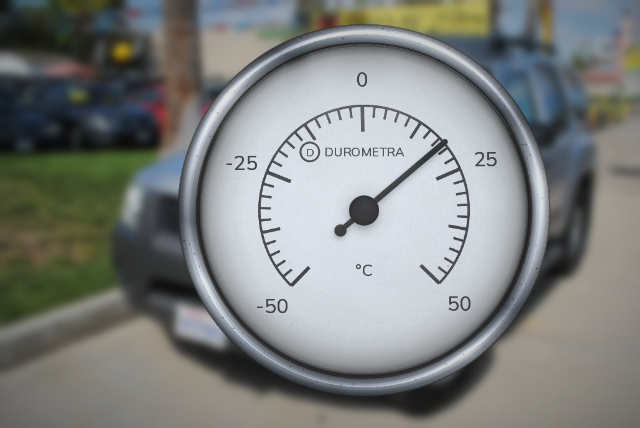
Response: 18.75°C
